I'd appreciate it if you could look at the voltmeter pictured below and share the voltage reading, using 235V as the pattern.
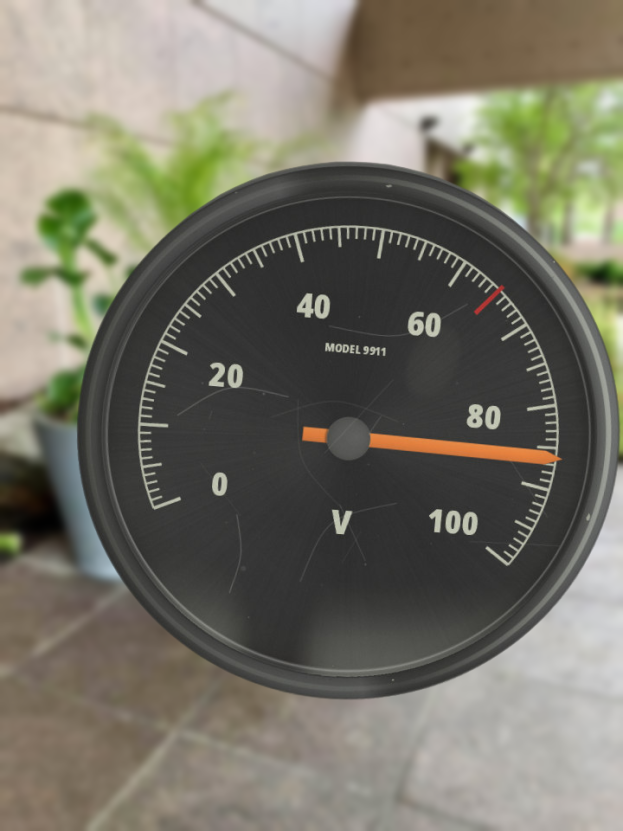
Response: 86V
